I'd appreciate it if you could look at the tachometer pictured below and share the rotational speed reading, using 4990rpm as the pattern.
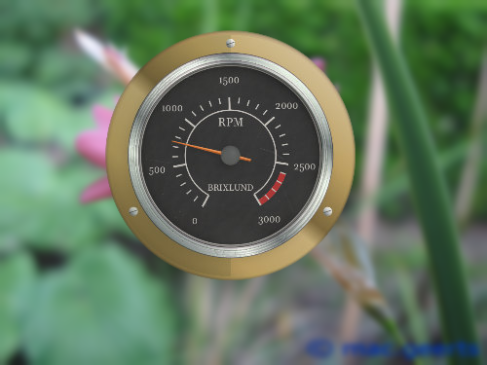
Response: 750rpm
